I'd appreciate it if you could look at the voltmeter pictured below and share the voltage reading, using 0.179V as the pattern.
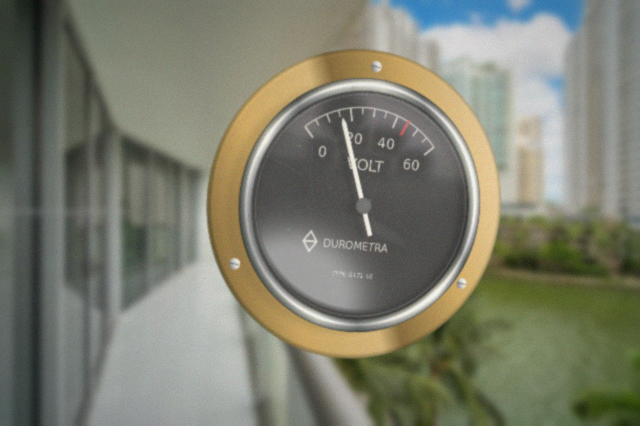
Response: 15V
